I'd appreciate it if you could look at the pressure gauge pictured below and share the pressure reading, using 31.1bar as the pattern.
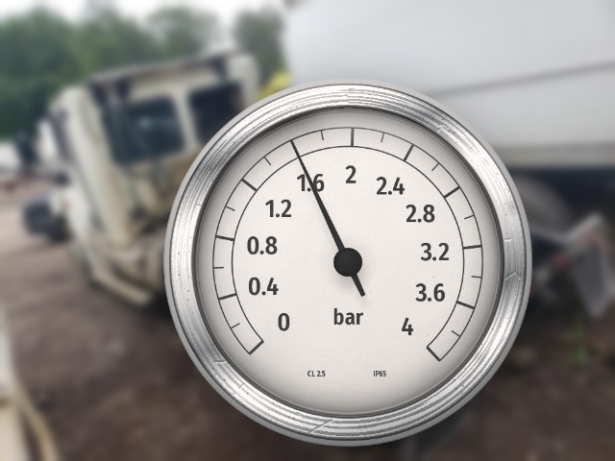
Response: 1.6bar
